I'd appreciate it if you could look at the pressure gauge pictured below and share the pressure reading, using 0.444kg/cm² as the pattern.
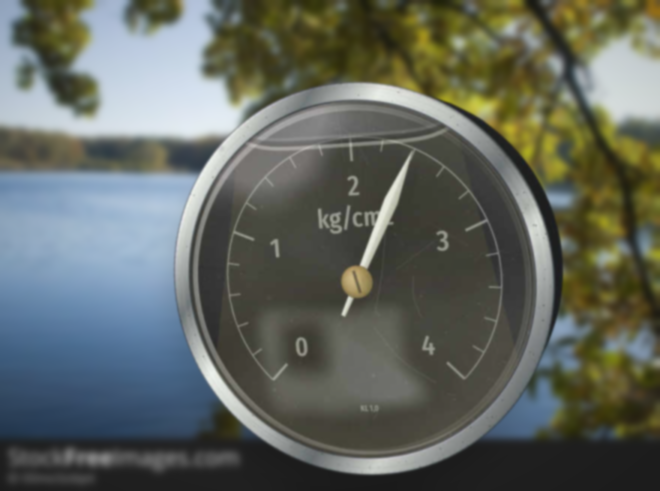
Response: 2.4kg/cm²
